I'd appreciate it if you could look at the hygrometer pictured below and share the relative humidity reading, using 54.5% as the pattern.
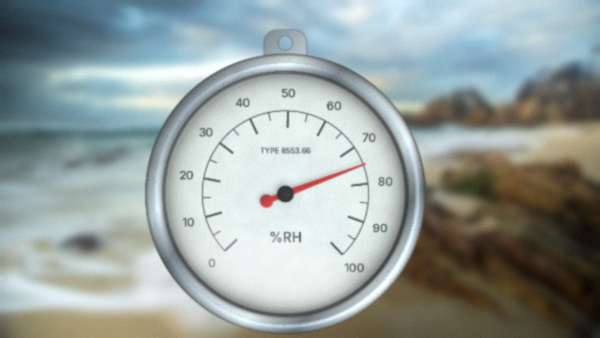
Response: 75%
